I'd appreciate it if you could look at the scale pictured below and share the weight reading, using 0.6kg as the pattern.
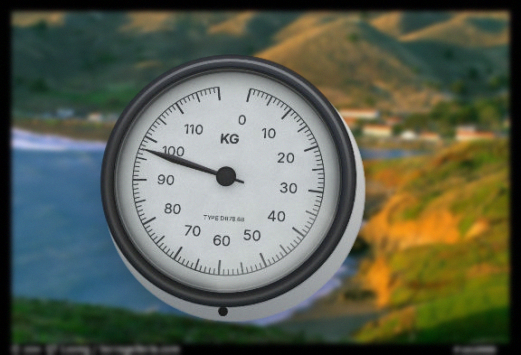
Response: 97kg
